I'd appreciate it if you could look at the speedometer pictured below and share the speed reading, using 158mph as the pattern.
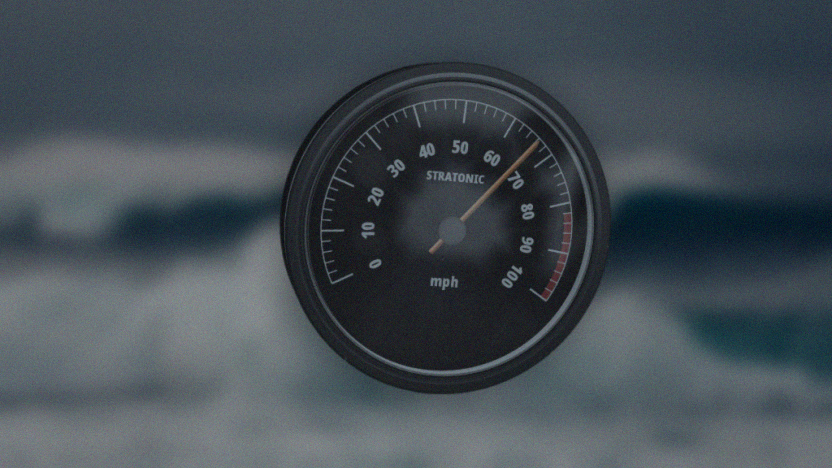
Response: 66mph
